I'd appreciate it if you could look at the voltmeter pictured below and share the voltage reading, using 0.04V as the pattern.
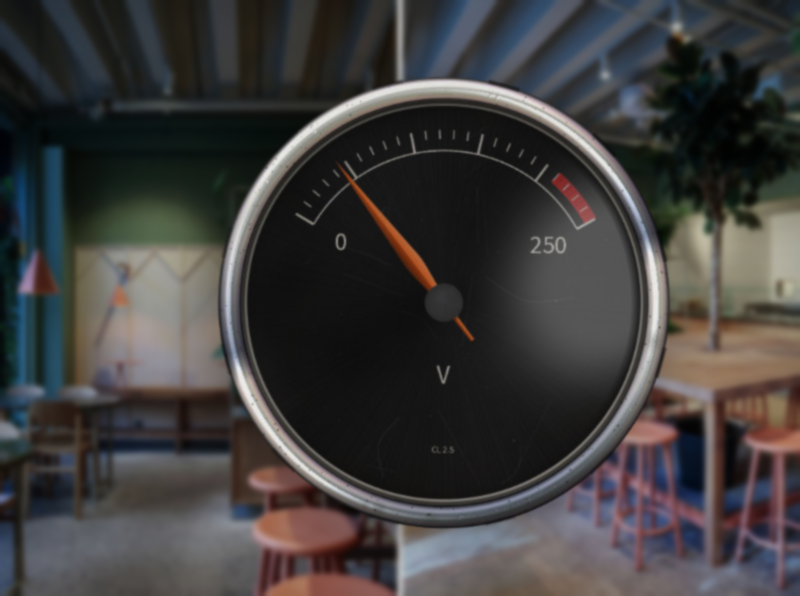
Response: 45V
